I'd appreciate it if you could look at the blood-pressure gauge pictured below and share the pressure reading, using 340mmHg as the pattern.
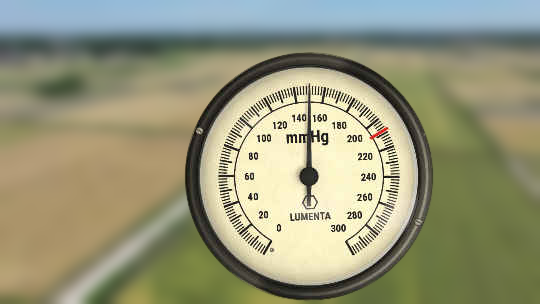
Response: 150mmHg
